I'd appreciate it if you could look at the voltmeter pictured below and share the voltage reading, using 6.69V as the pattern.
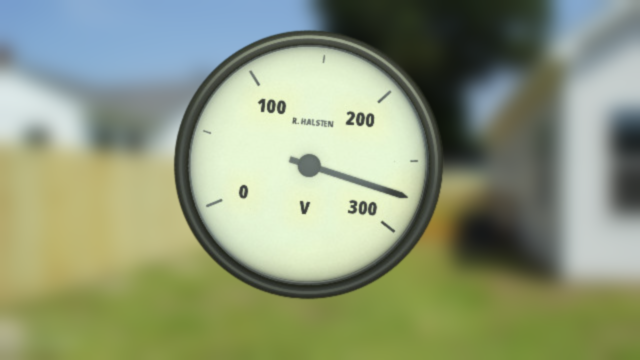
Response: 275V
